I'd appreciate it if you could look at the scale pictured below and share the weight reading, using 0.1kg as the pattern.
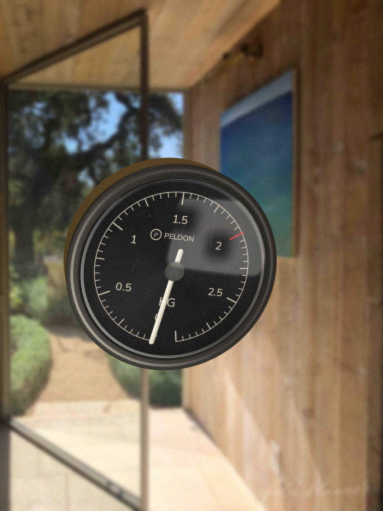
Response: 0kg
